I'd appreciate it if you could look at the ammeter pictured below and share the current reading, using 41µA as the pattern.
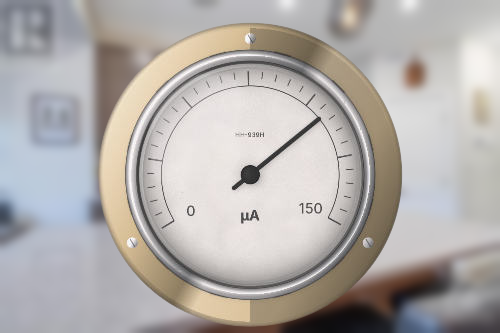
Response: 107.5µA
